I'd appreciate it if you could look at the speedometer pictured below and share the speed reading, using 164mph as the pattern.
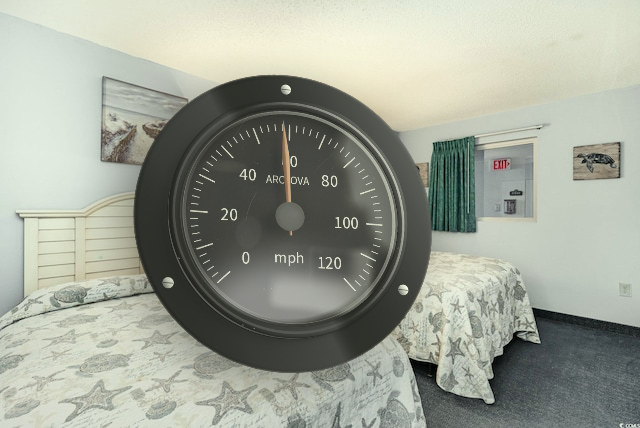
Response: 58mph
